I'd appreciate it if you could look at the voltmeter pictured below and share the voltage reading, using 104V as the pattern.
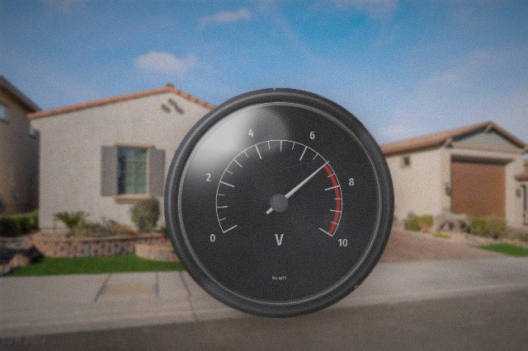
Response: 7V
